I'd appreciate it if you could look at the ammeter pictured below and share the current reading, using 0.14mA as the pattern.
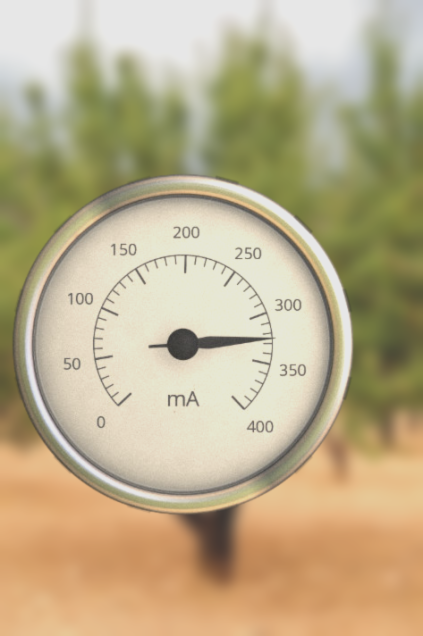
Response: 325mA
